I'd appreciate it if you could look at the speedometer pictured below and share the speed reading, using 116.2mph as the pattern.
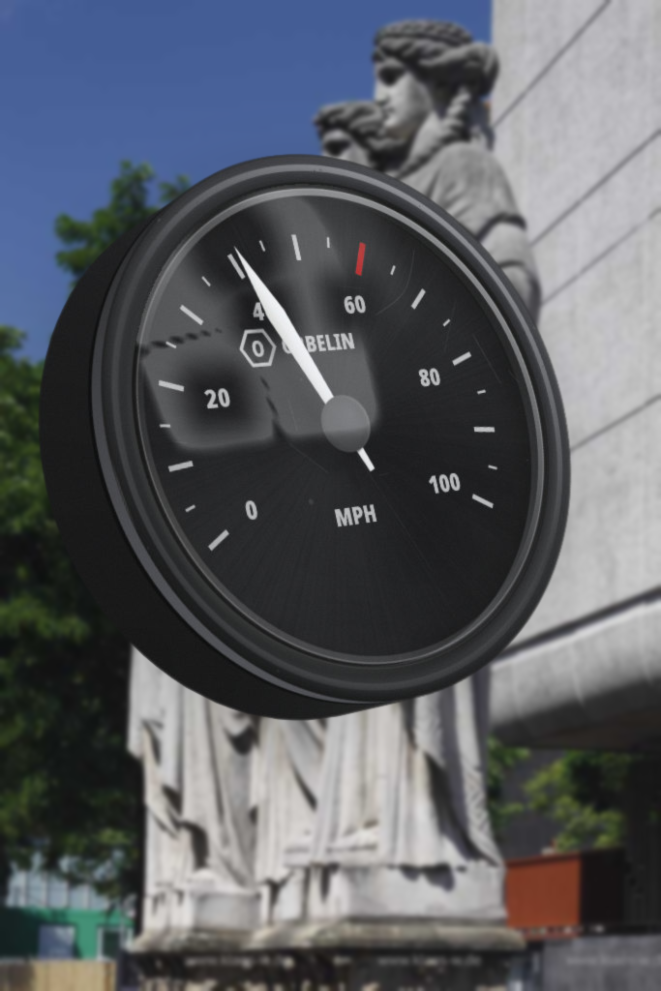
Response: 40mph
